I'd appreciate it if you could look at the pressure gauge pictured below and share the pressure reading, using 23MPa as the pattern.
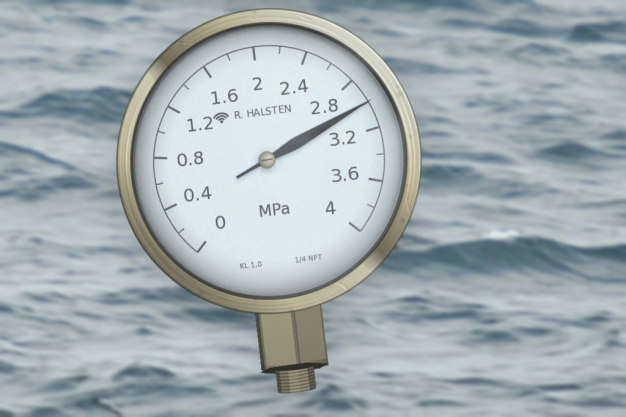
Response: 3MPa
